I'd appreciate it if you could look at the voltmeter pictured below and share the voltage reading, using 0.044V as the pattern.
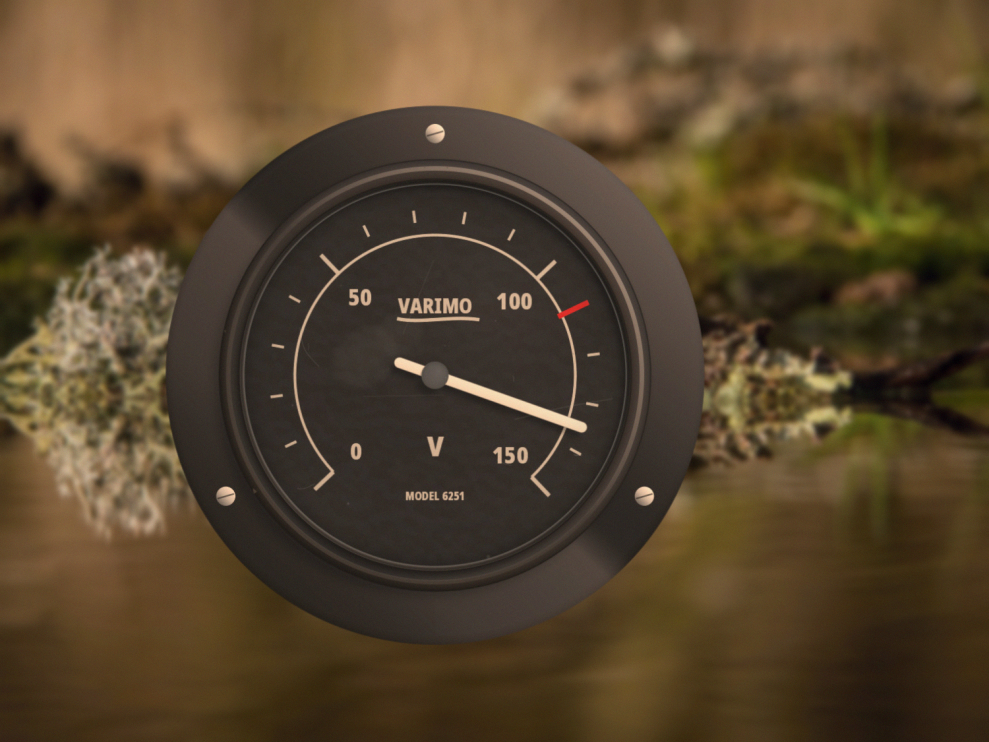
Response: 135V
